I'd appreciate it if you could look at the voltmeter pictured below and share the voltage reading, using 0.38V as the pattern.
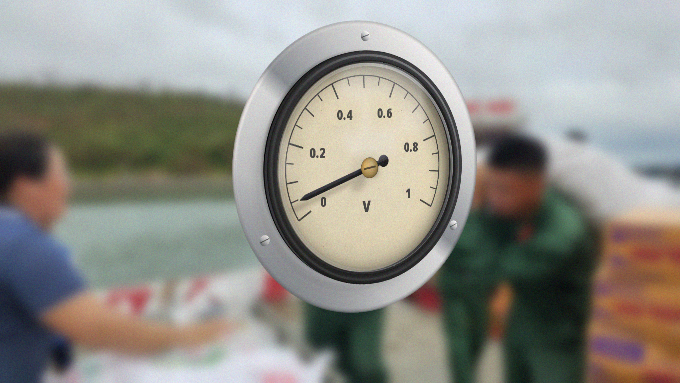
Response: 0.05V
